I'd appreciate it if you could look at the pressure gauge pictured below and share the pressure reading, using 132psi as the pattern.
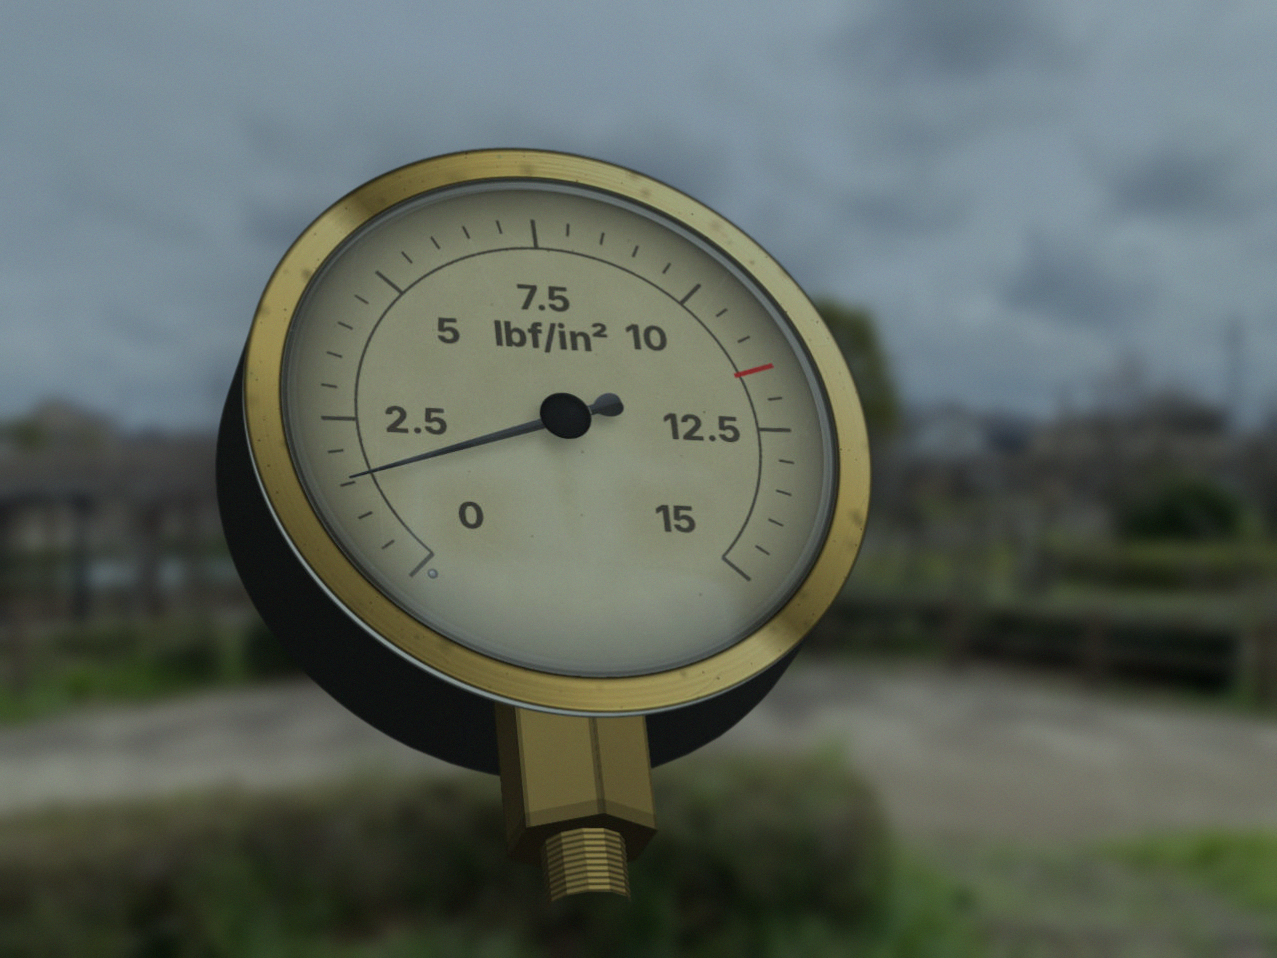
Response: 1.5psi
